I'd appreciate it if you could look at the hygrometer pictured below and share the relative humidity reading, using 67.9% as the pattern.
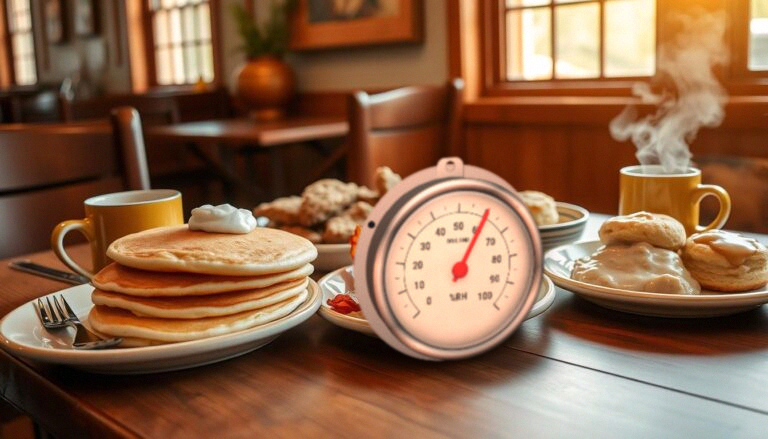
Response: 60%
